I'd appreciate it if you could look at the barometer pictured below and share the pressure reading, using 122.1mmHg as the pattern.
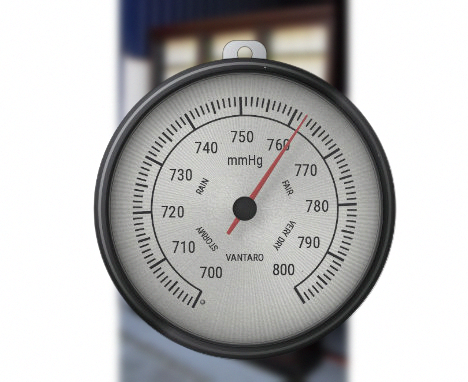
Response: 762mmHg
